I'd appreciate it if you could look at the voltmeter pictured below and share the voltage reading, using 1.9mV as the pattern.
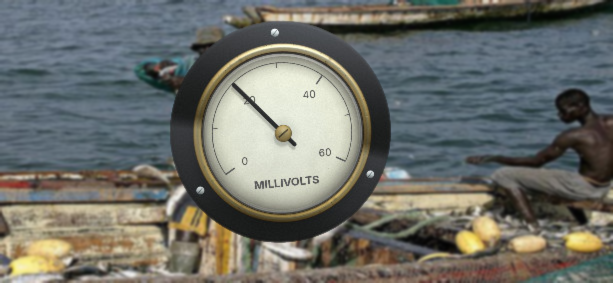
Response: 20mV
